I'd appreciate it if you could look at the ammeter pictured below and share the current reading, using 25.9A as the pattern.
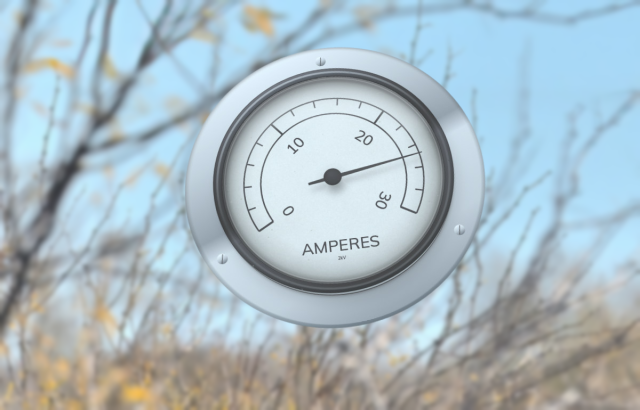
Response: 25A
